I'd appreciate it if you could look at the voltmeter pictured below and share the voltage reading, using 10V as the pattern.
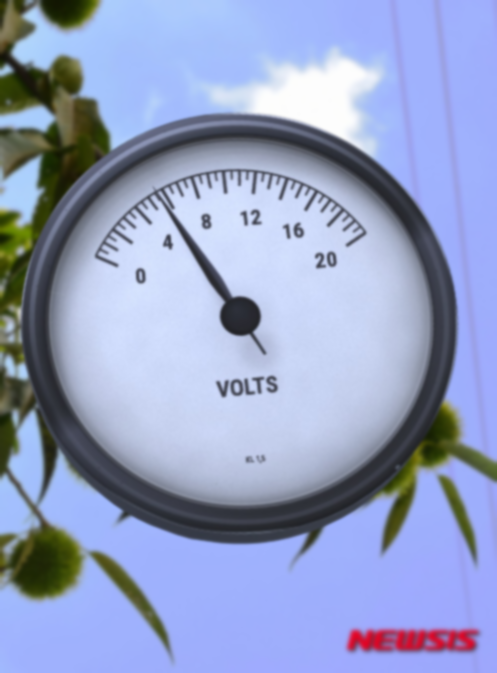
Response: 5.5V
